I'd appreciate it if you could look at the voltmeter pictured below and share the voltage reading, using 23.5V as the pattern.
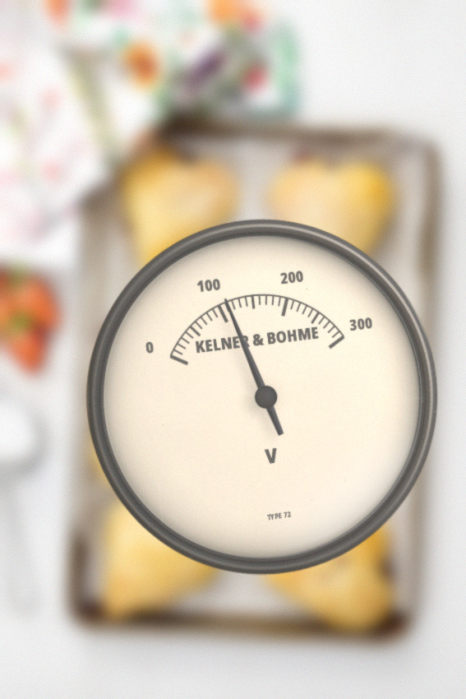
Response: 110V
